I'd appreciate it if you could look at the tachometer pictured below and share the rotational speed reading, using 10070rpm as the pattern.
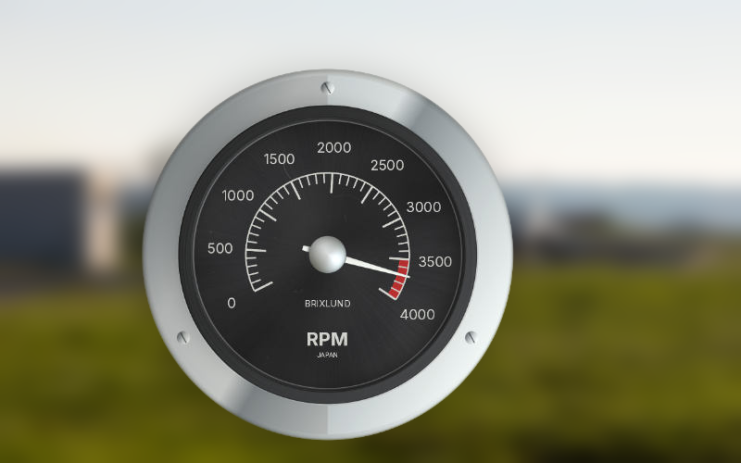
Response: 3700rpm
